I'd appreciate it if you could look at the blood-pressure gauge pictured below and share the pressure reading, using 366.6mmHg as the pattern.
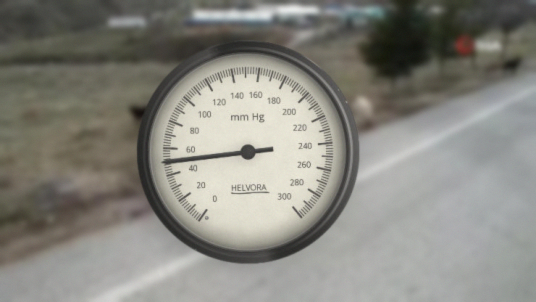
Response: 50mmHg
